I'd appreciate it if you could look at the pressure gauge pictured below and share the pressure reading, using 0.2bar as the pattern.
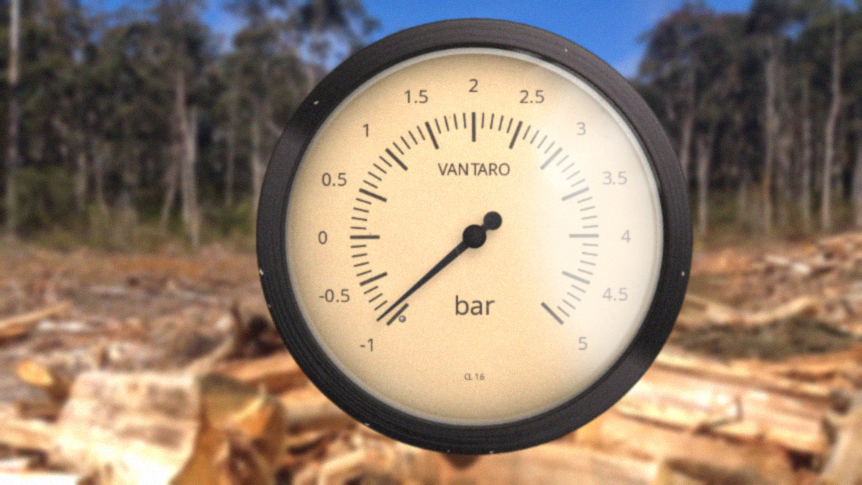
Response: -0.9bar
